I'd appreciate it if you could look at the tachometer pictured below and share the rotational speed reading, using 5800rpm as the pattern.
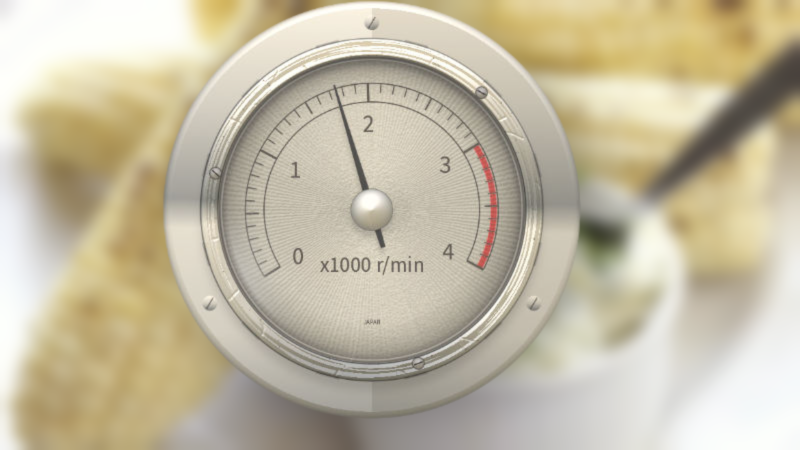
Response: 1750rpm
